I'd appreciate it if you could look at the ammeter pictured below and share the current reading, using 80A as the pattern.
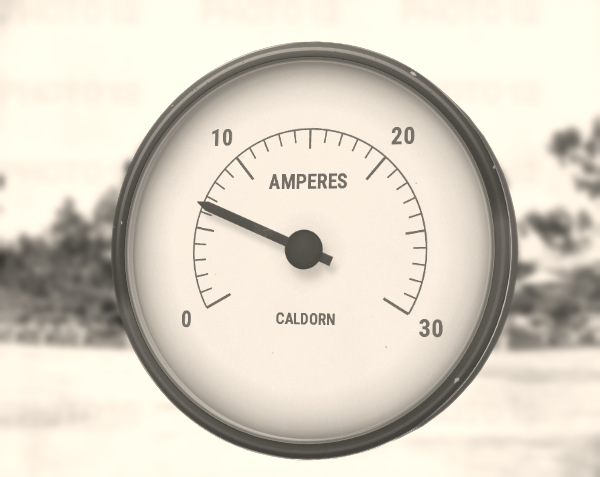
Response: 6.5A
